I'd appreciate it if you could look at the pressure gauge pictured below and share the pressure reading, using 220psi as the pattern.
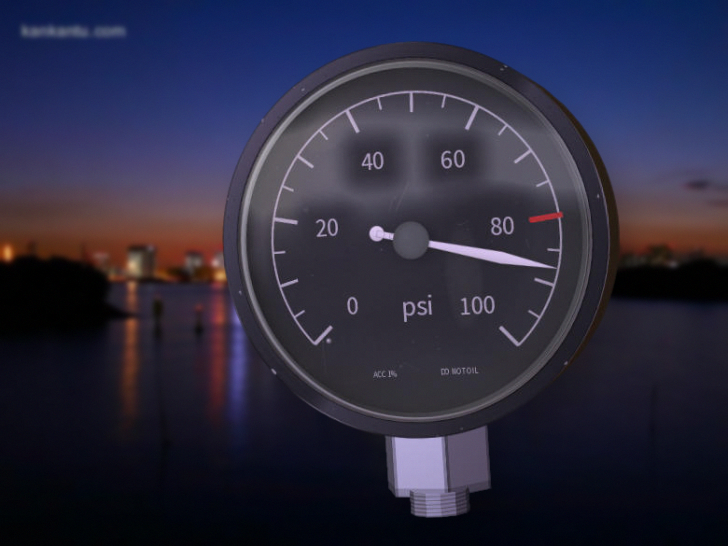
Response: 87.5psi
